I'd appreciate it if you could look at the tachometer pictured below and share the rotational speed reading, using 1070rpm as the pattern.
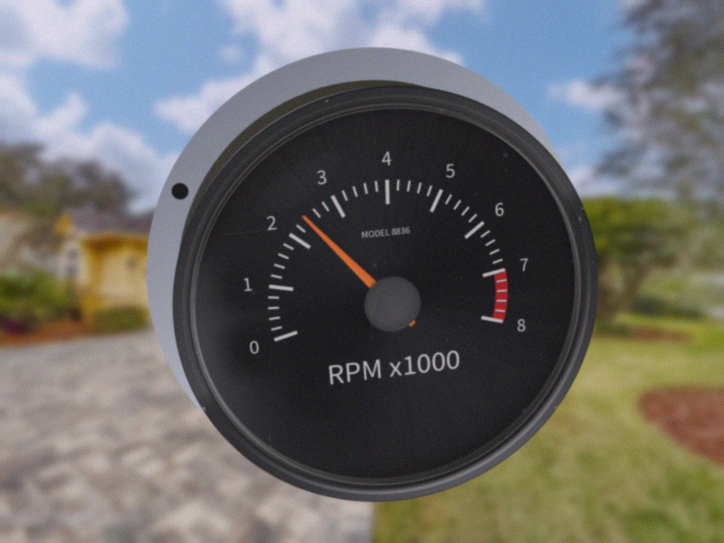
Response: 2400rpm
